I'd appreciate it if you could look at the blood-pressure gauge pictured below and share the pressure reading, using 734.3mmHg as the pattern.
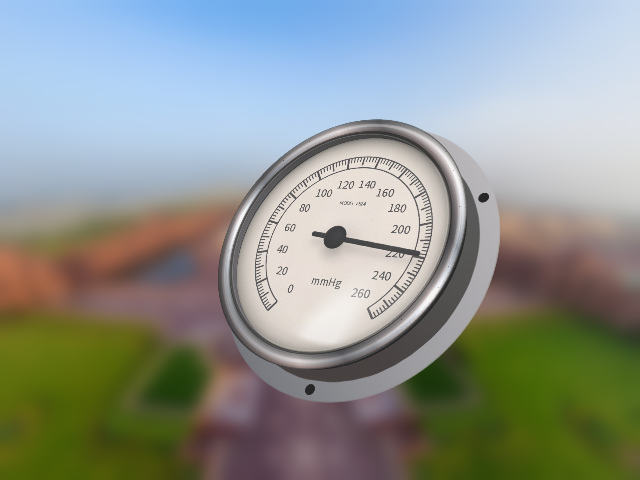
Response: 220mmHg
